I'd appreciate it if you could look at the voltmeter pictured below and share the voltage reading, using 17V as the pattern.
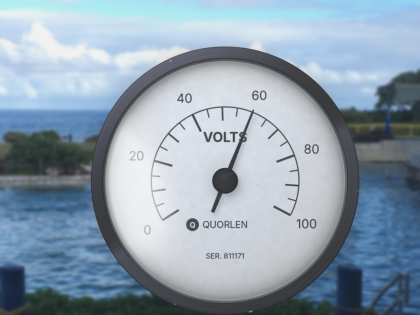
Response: 60V
